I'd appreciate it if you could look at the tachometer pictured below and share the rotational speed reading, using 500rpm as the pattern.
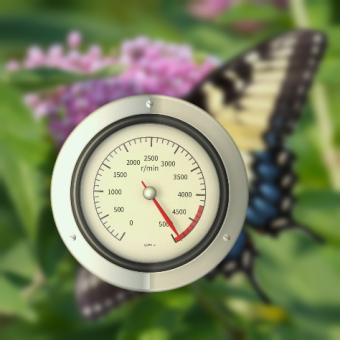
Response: 4900rpm
